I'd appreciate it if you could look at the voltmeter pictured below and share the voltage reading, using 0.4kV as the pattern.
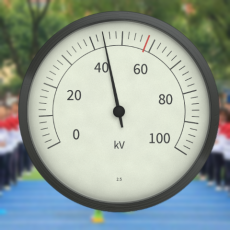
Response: 44kV
